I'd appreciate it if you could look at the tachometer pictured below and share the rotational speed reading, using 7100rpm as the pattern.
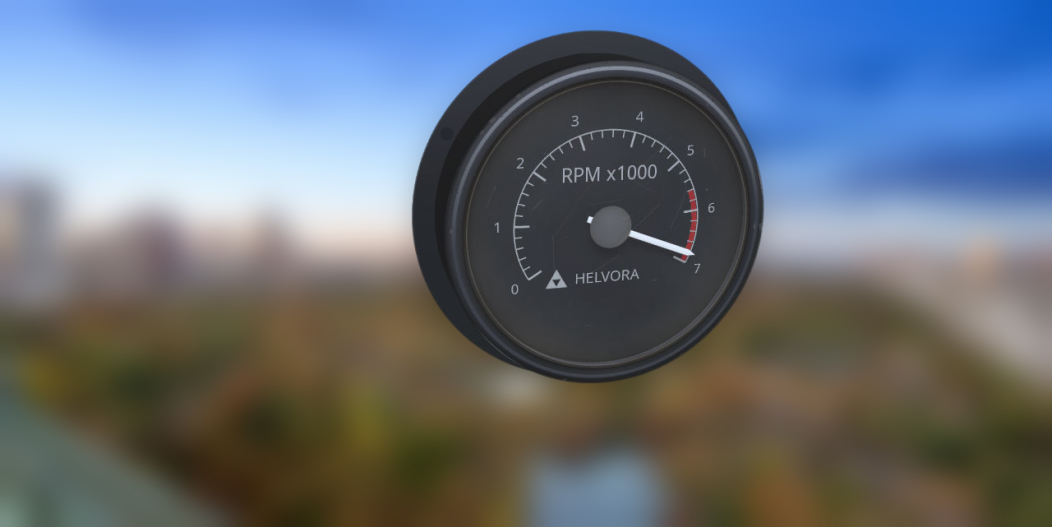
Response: 6800rpm
